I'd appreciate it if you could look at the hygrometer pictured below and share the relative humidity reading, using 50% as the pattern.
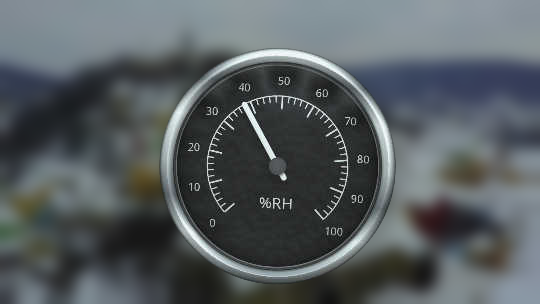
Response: 38%
